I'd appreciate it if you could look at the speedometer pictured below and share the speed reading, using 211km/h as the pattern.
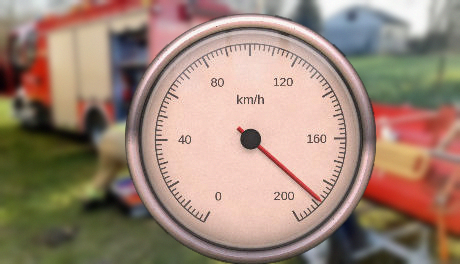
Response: 188km/h
